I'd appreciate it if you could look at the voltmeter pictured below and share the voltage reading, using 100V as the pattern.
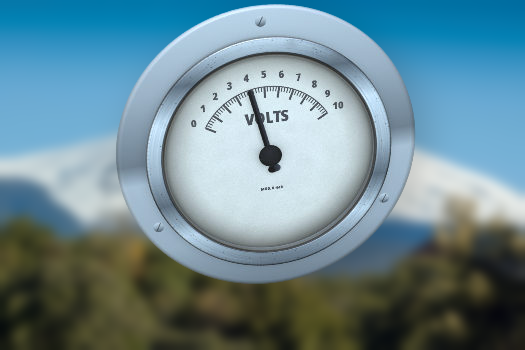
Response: 4V
